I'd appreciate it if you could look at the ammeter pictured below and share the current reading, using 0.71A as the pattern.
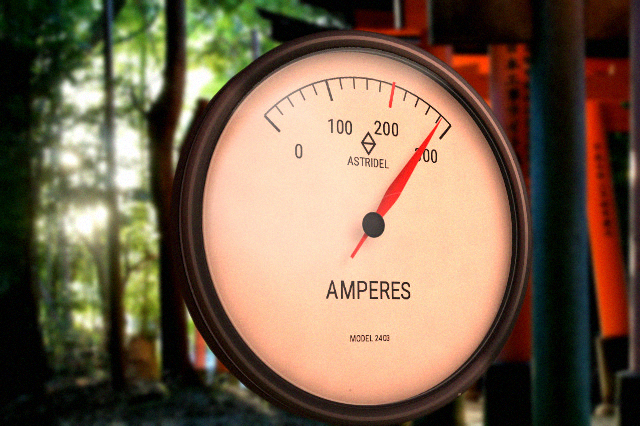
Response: 280A
